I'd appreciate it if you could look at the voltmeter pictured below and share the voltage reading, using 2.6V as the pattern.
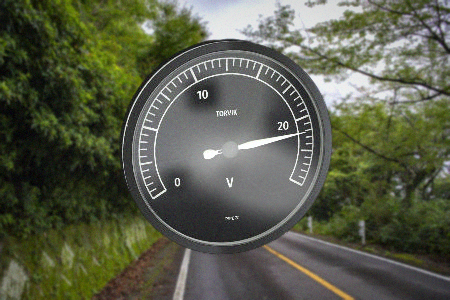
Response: 21V
